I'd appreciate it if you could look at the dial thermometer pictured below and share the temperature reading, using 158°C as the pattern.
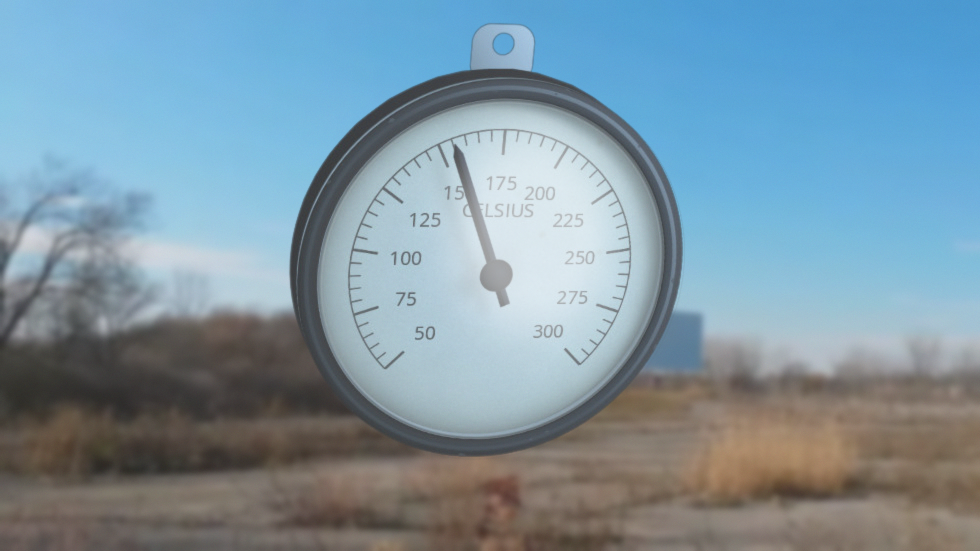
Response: 155°C
